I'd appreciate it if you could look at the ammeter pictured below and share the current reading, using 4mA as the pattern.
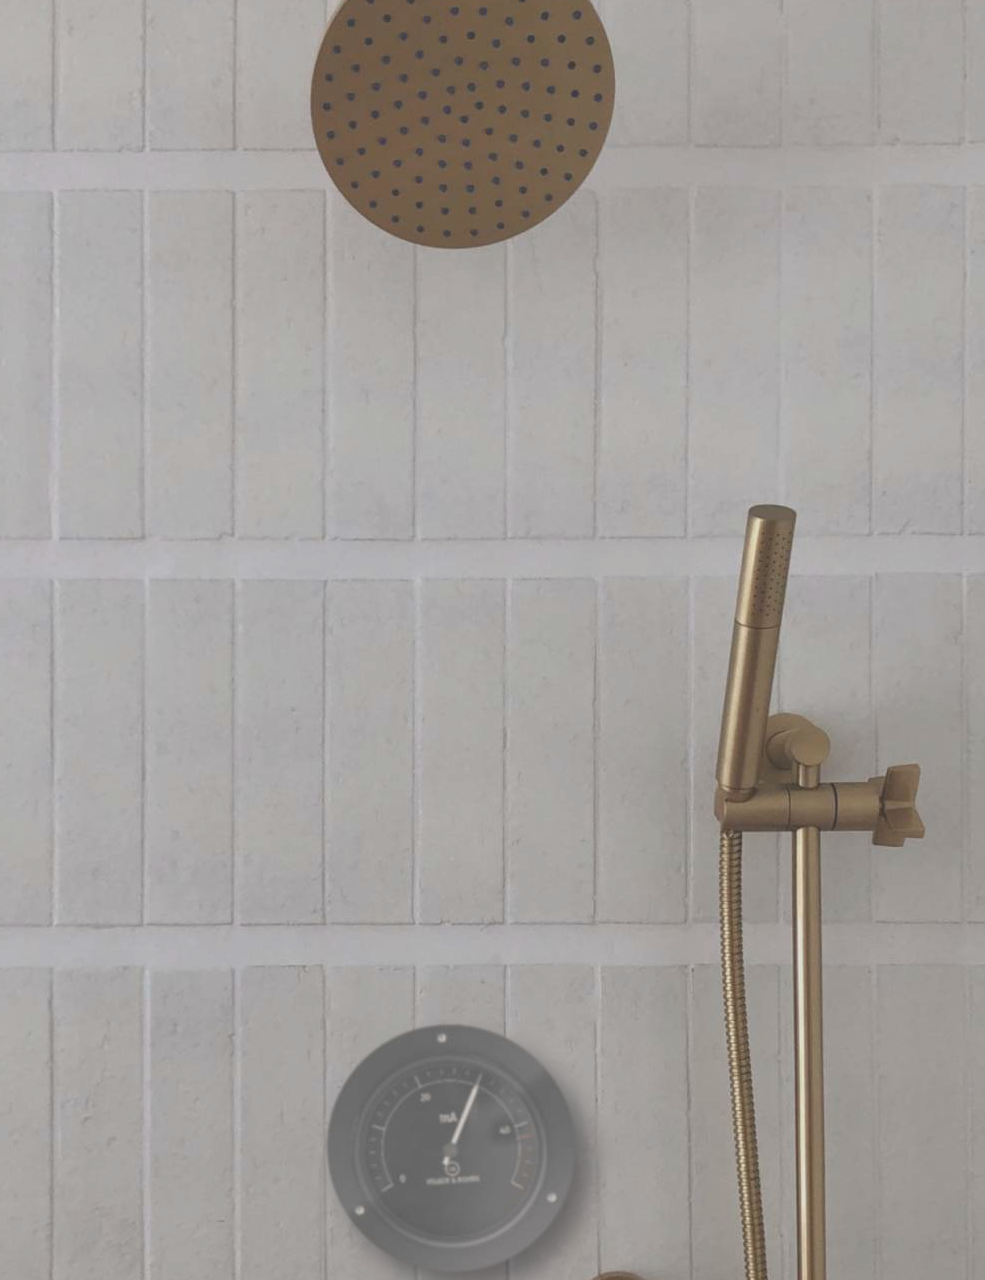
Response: 30mA
